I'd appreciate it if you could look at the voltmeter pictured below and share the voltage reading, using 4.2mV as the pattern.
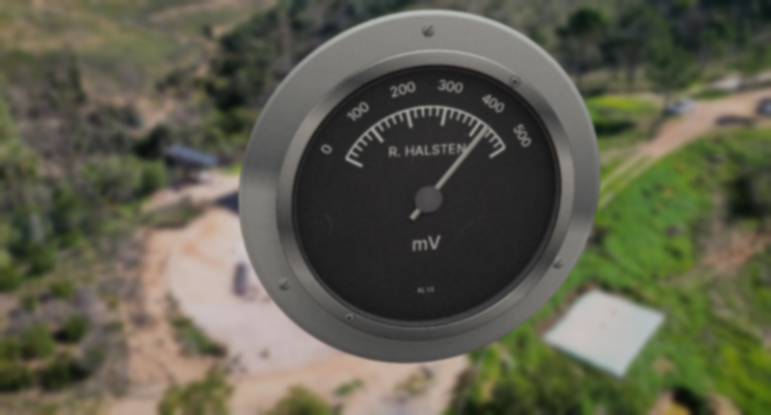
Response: 420mV
